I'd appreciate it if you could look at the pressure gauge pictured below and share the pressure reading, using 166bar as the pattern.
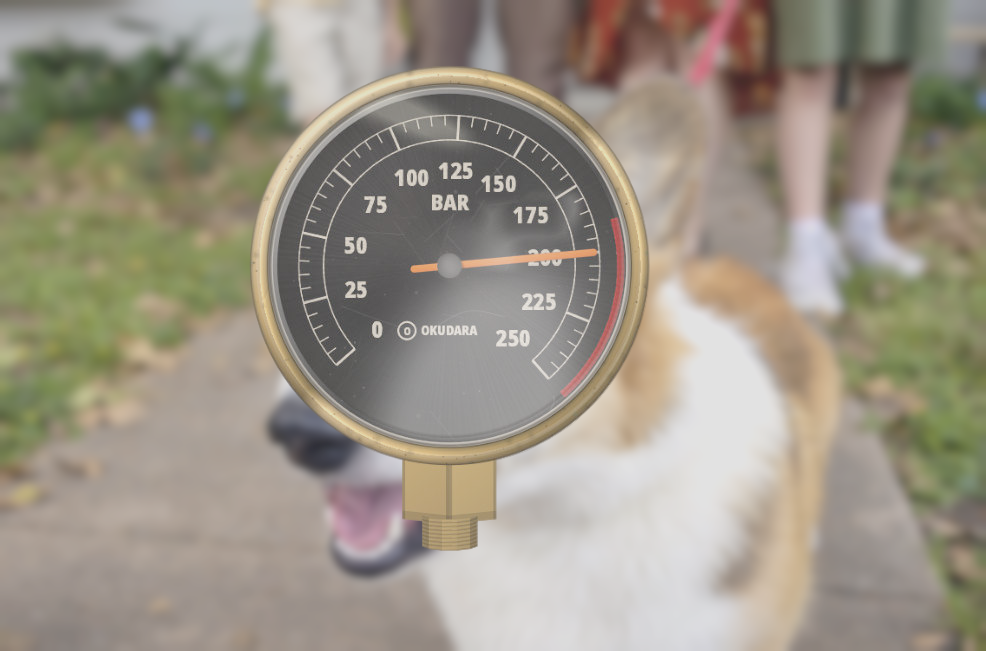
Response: 200bar
